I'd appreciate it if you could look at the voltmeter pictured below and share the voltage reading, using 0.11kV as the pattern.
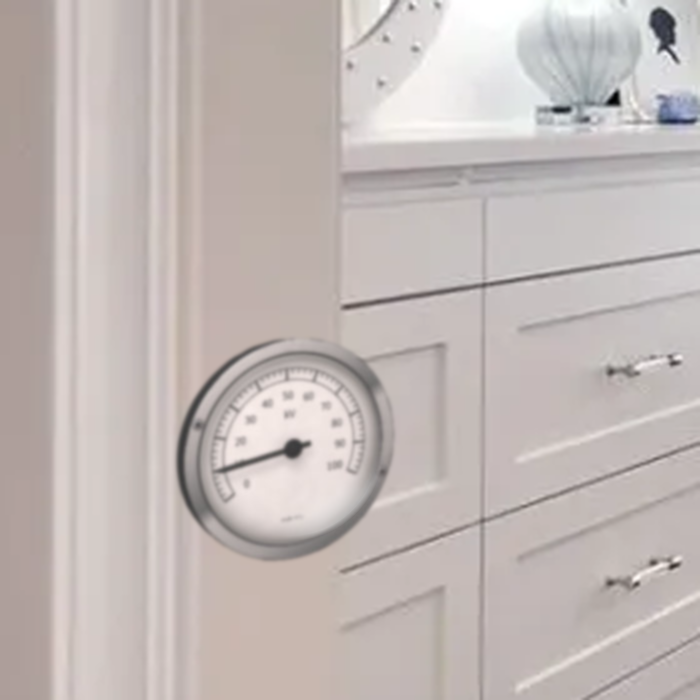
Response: 10kV
